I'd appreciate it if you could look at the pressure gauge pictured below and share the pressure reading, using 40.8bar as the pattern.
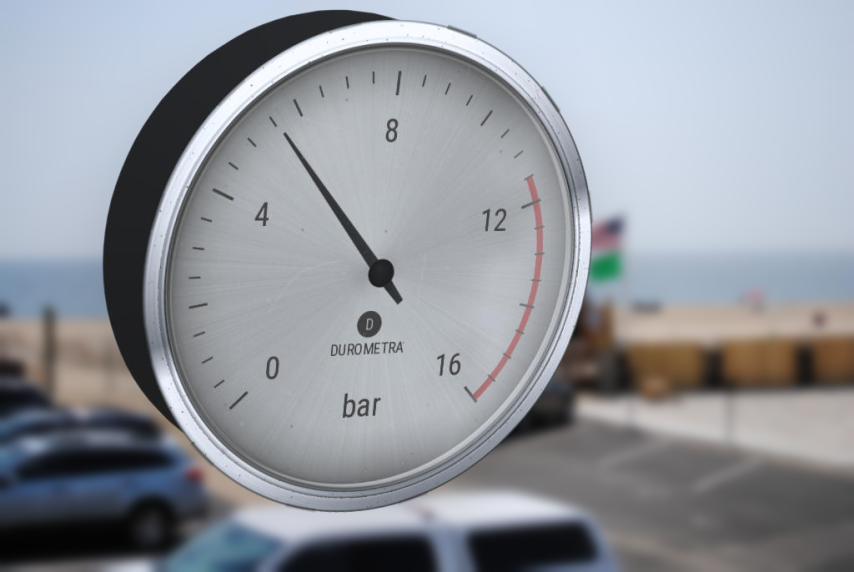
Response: 5.5bar
